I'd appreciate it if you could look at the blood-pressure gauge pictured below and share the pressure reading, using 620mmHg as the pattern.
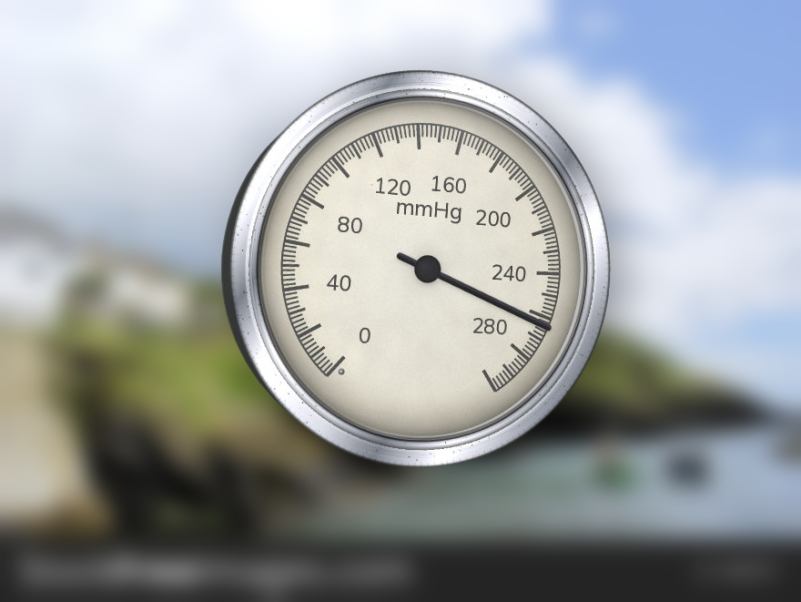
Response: 264mmHg
